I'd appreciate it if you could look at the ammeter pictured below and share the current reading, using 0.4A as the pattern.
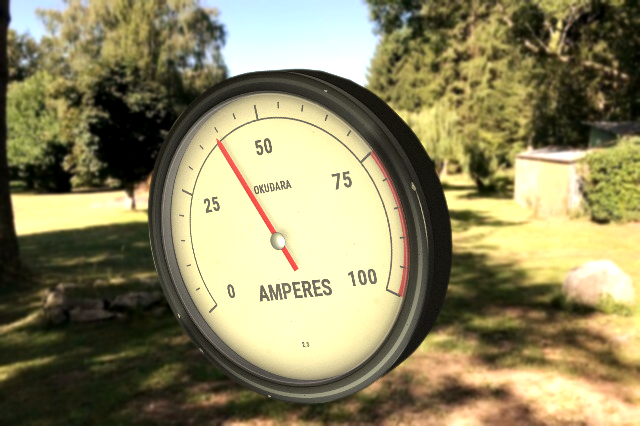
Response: 40A
